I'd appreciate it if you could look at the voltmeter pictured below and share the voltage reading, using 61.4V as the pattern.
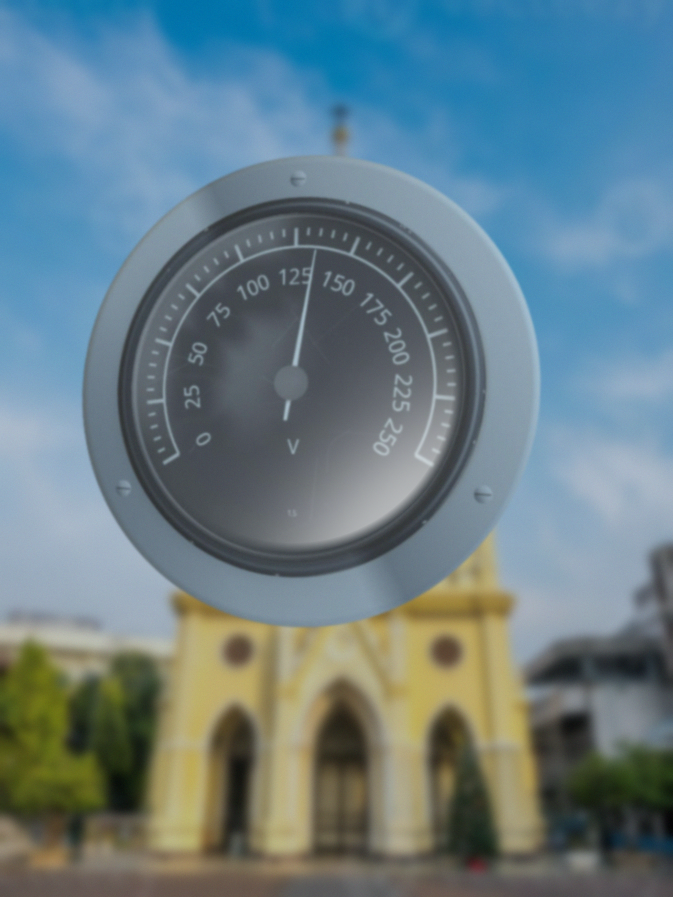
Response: 135V
